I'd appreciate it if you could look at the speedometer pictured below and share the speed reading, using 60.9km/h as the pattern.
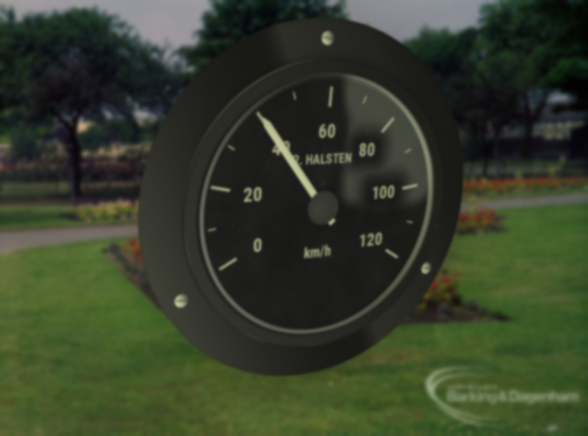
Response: 40km/h
